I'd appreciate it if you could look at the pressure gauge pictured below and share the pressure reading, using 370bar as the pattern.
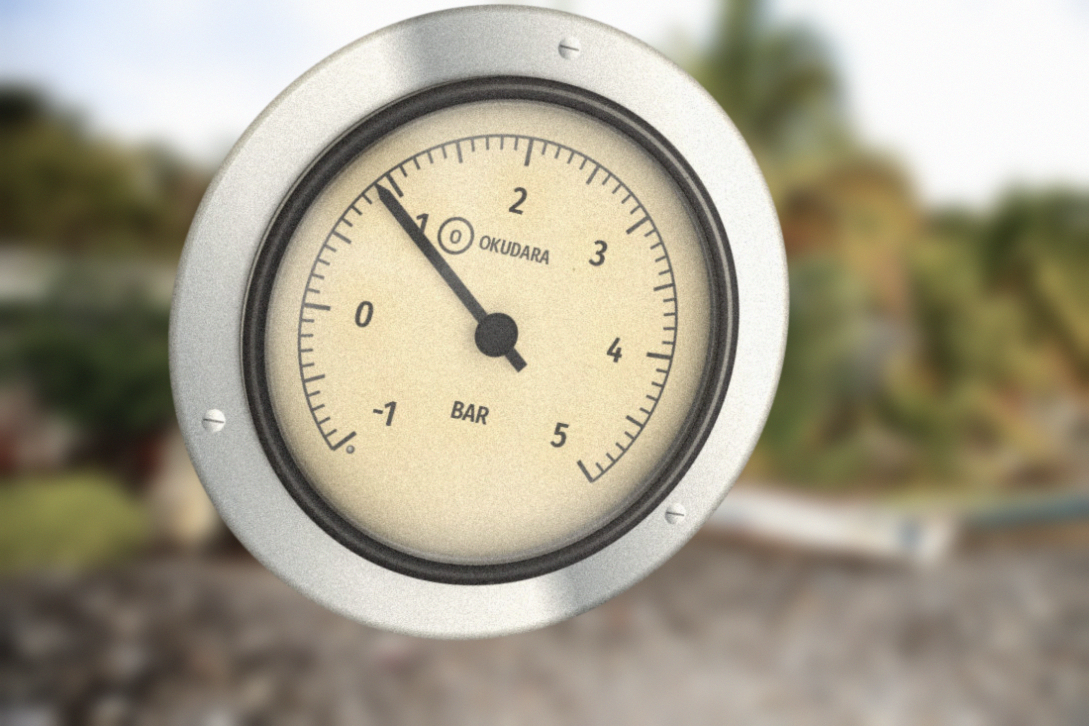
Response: 0.9bar
